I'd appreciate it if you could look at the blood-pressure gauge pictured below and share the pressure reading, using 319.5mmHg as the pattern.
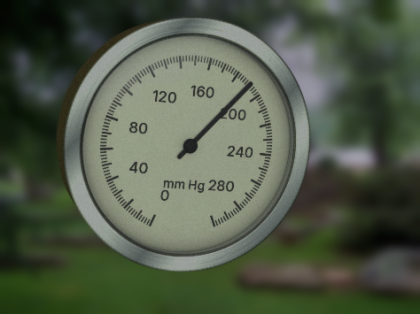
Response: 190mmHg
